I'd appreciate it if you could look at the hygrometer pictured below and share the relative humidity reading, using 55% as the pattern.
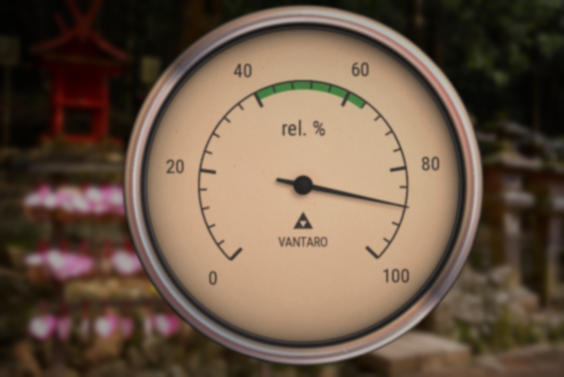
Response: 88%
